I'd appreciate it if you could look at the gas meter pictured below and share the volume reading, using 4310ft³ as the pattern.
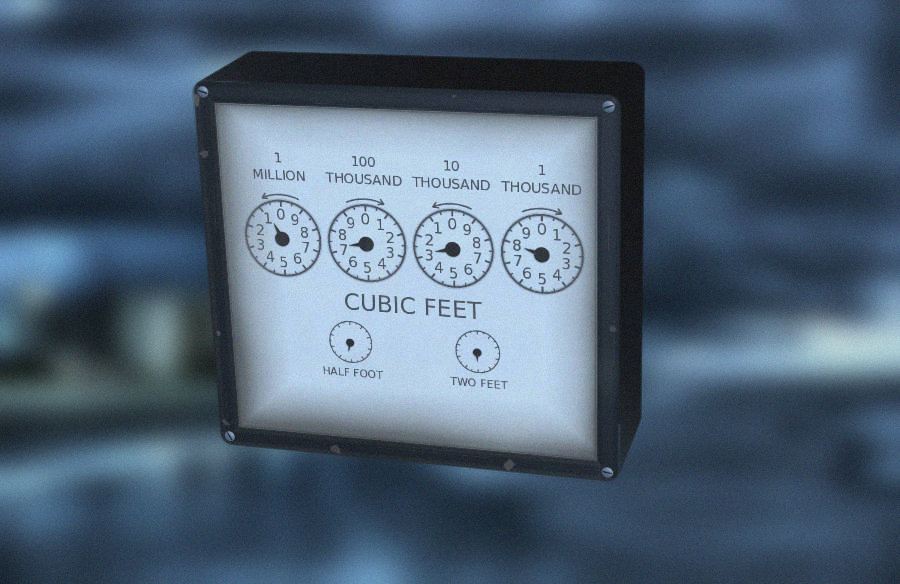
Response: 72800ft³
